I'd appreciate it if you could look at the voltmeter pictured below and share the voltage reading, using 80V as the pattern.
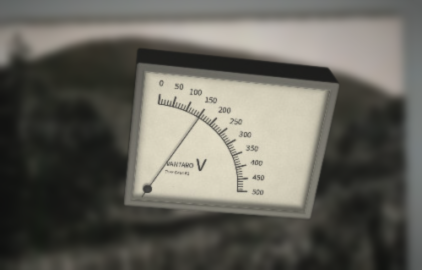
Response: 150V
